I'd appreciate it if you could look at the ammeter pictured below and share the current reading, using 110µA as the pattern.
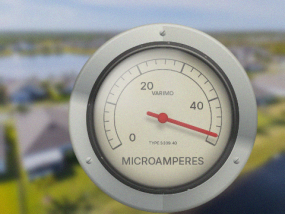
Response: 48µA
